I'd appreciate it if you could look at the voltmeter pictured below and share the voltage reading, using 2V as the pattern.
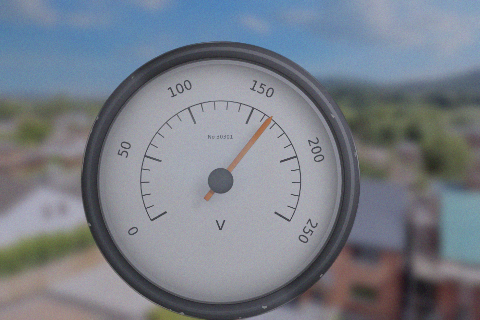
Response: 165V
